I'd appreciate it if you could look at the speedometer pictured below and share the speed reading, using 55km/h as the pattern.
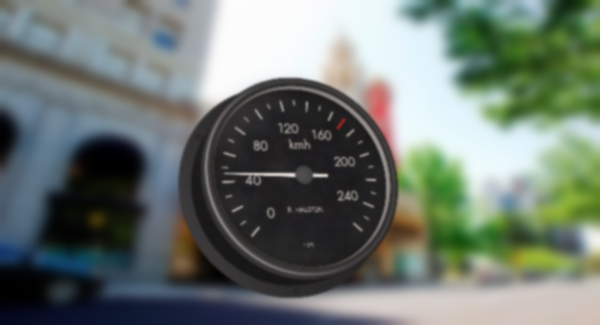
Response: 45km/h
